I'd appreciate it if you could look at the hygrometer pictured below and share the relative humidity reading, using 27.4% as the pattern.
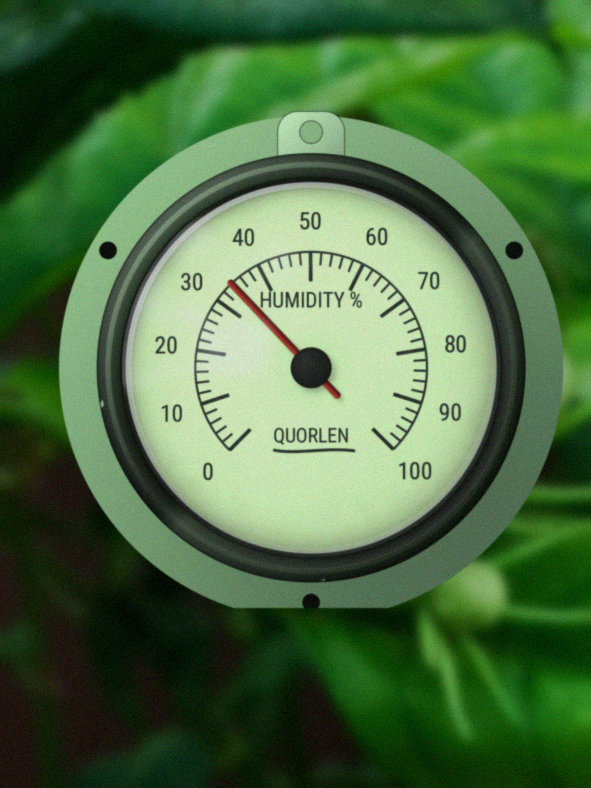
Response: 34%
